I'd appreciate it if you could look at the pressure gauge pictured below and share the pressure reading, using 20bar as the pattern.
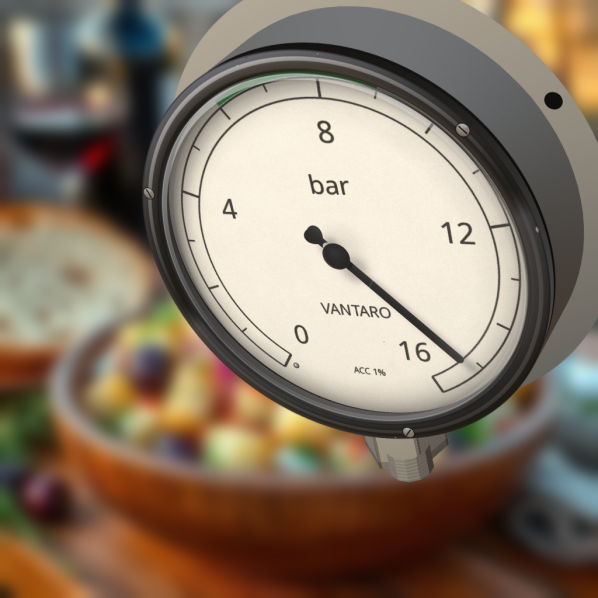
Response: 15bar
